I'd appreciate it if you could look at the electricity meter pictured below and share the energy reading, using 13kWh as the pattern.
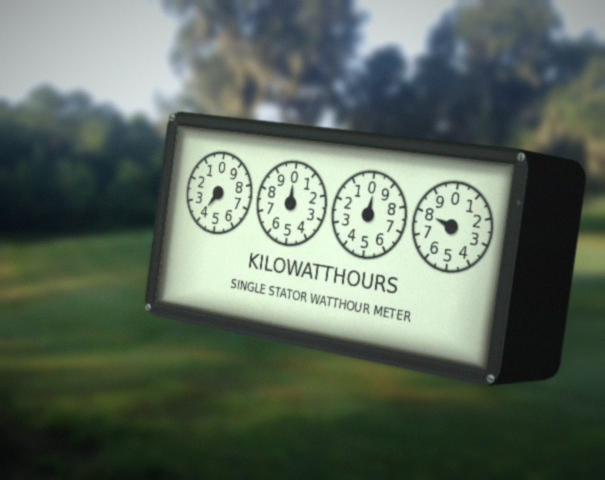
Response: 3998kWh
